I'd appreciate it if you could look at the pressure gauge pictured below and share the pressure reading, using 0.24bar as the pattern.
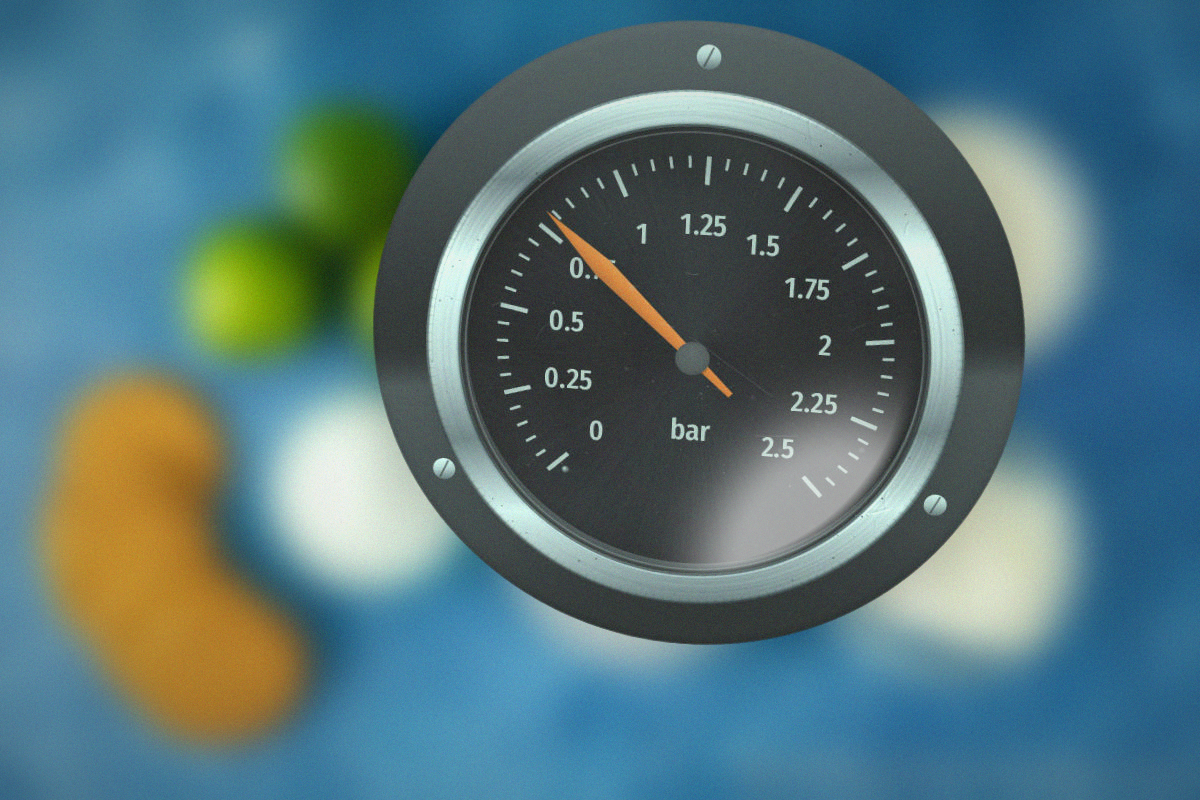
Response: 0.8bar
